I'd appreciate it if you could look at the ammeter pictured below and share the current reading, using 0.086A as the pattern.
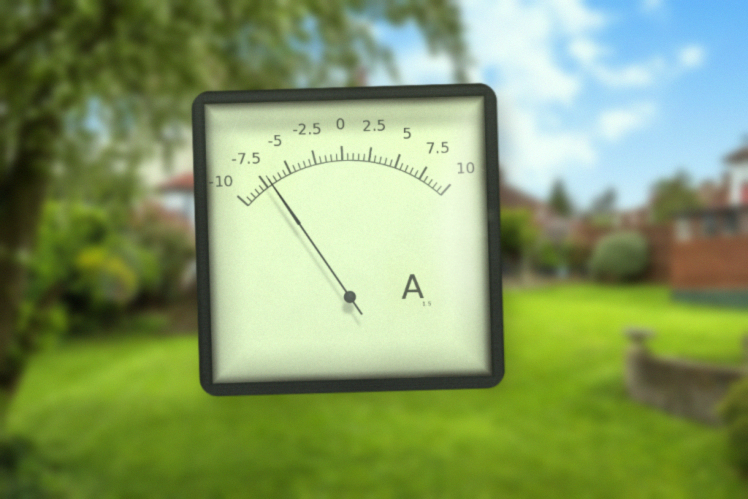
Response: -7A
